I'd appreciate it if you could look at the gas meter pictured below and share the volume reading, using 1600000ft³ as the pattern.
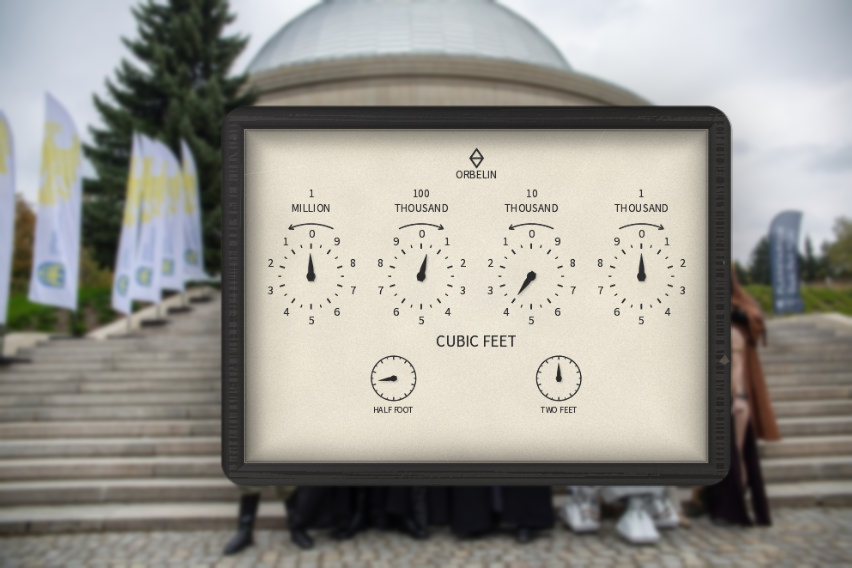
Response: 4000ft³
